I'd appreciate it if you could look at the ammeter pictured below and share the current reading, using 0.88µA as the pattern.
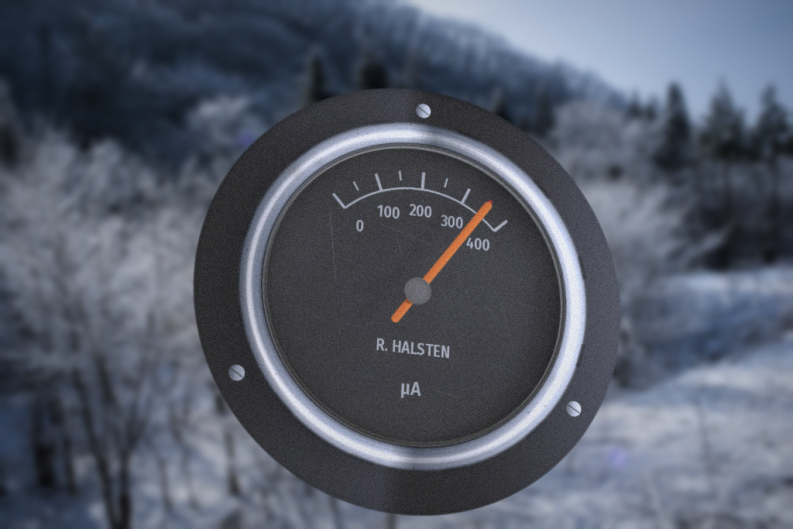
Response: 350µA
